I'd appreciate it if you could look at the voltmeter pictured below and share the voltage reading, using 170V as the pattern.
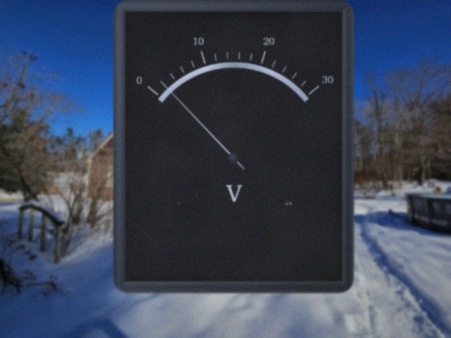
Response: 2V
